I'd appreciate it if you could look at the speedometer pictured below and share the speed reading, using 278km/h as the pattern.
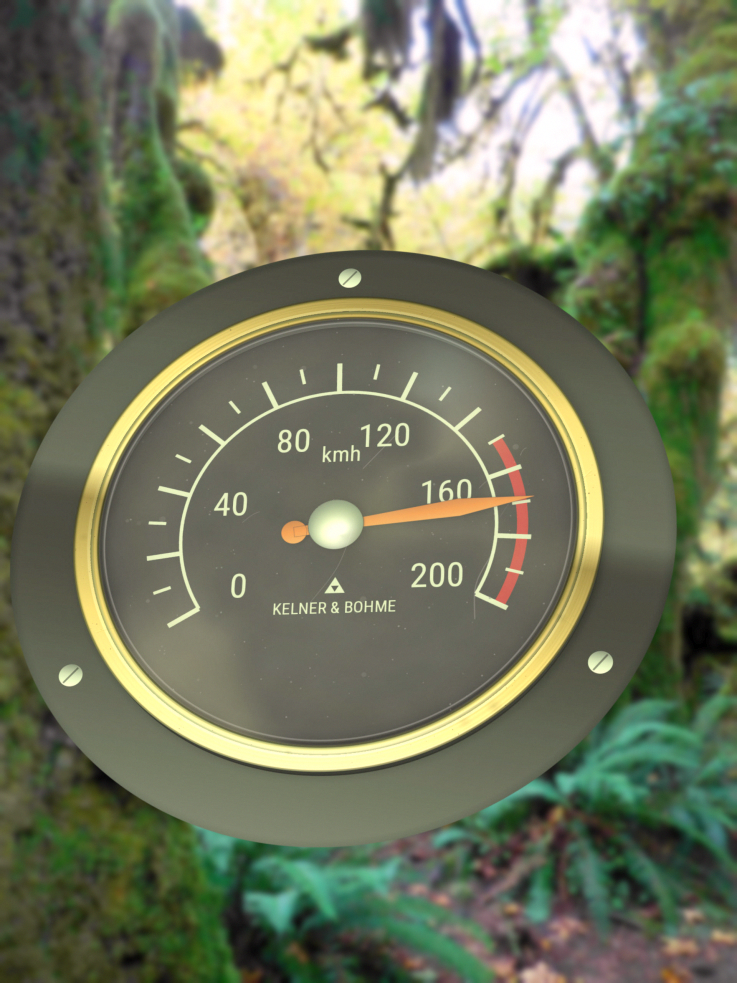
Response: 170km/h
